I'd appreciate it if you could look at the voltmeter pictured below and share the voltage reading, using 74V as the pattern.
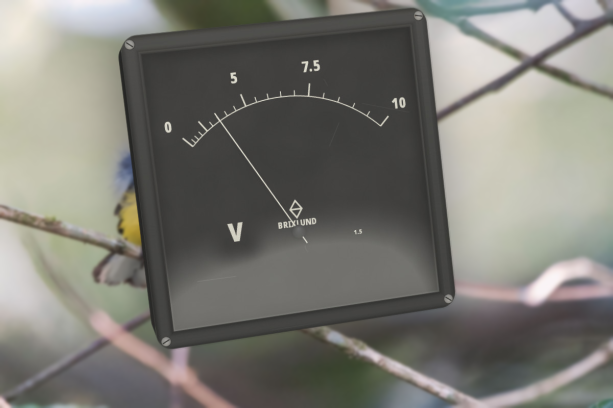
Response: 3.5V
